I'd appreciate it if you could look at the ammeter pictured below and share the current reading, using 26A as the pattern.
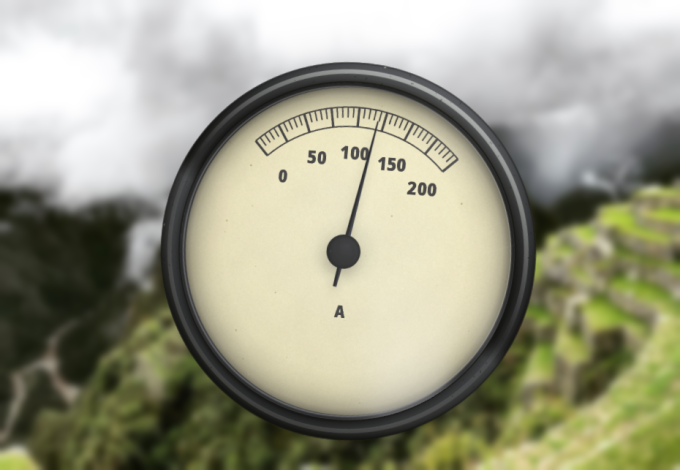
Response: 120A
